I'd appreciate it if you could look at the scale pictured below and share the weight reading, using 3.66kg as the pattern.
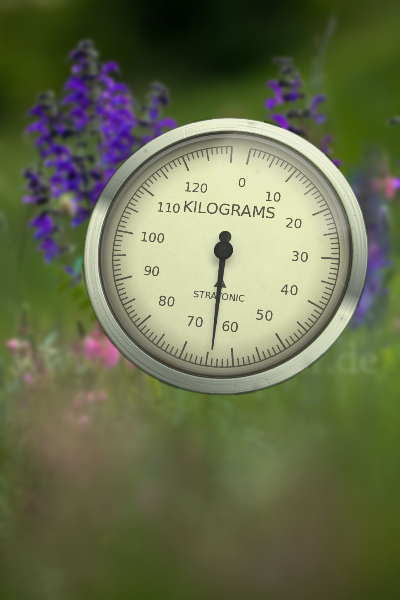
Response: 64kg
